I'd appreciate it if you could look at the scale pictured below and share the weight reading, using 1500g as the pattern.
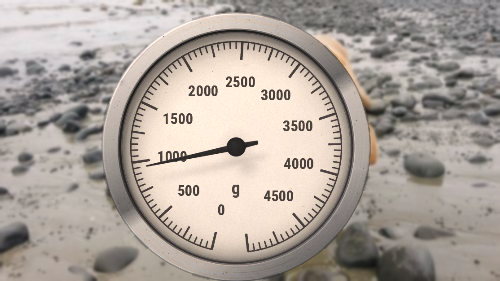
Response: 950g
